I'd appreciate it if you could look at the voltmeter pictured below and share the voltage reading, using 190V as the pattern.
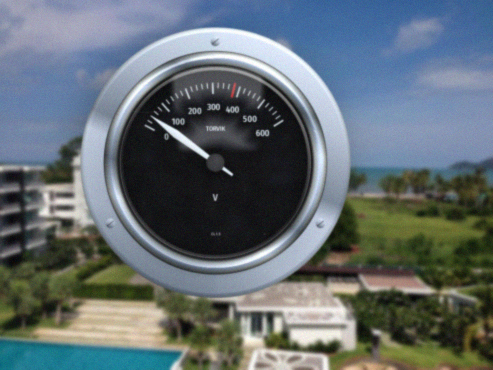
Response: 40V
